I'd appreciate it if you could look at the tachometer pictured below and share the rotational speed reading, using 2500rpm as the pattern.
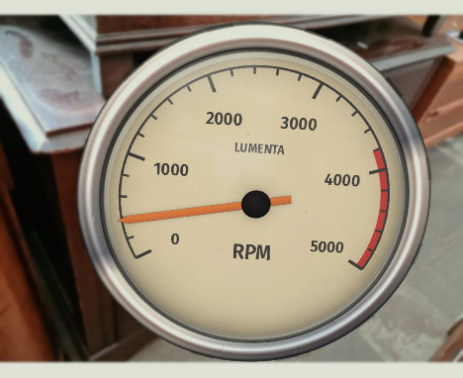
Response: 400rpm
